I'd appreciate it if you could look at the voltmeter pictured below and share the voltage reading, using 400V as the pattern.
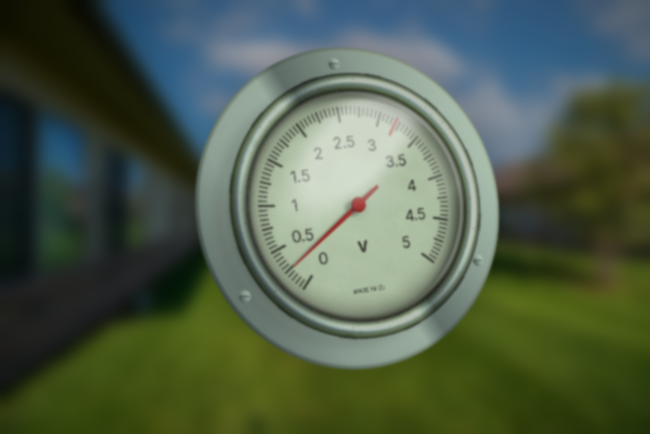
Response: 0.25V
